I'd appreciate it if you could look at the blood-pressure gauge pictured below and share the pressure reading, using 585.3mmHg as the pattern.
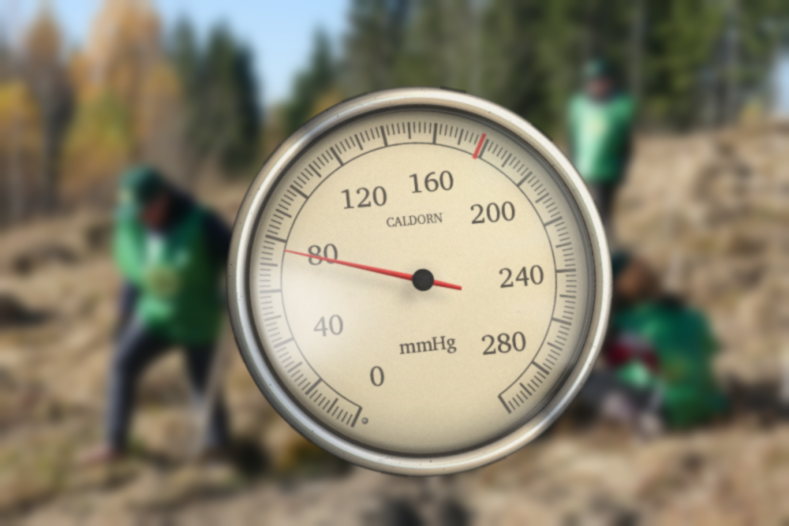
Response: 76mmHg
